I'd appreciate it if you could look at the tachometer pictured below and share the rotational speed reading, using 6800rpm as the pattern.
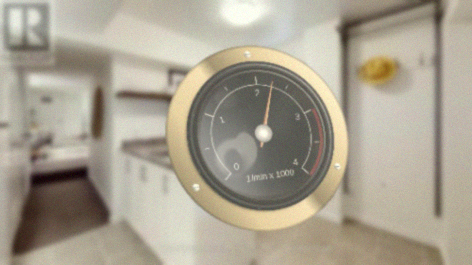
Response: 2250rpm
